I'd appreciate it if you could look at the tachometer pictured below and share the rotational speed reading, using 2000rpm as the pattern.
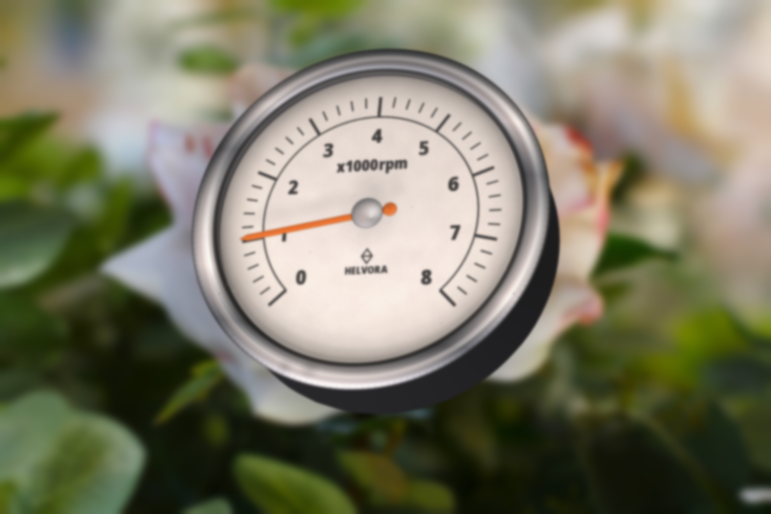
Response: 1000rpm
